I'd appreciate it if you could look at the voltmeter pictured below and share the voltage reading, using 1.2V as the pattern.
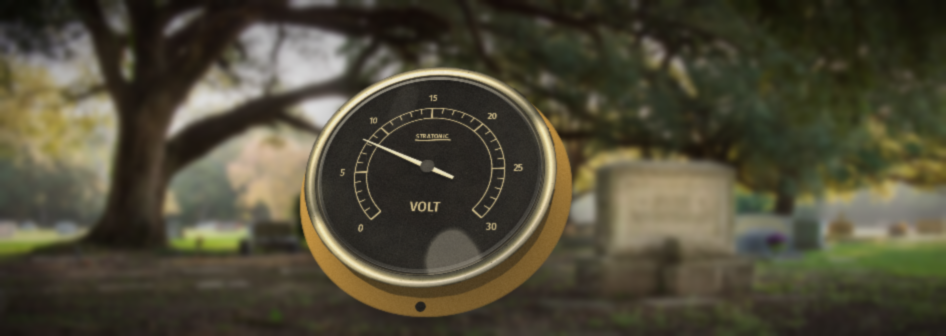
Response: 8V
